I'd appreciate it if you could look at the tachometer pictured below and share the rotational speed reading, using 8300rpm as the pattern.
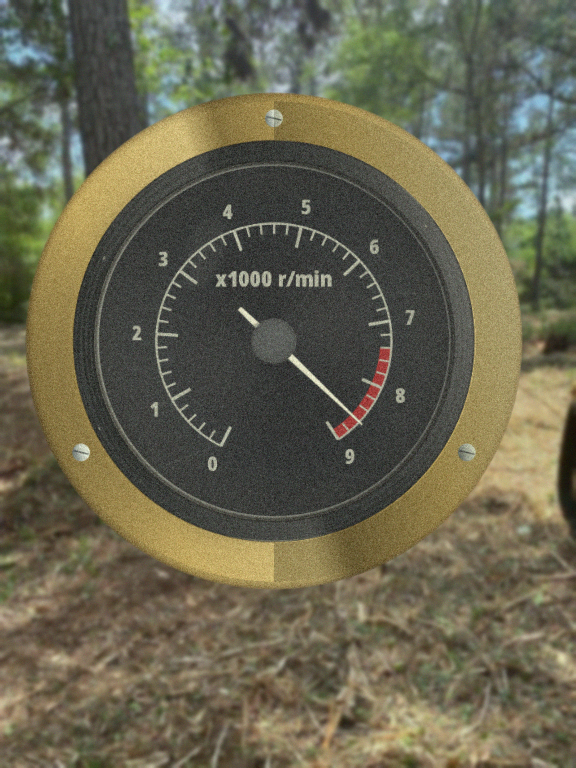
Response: 8600rpm
